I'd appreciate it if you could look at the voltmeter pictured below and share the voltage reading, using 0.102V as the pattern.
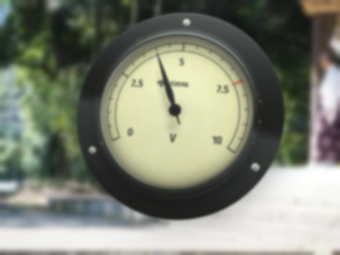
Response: 4V
